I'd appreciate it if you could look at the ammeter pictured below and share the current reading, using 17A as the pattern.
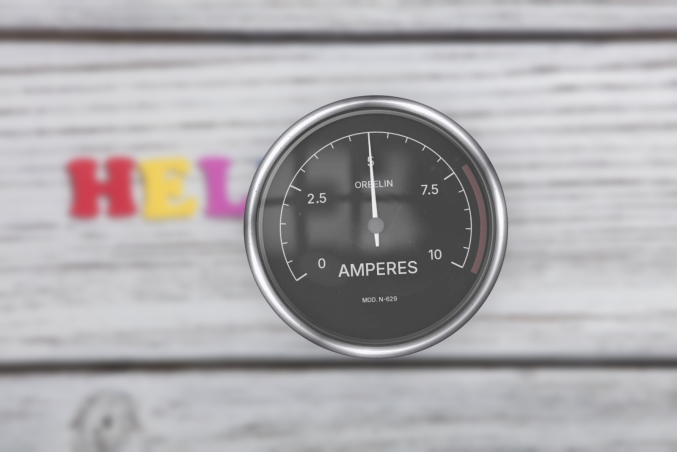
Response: 5A
